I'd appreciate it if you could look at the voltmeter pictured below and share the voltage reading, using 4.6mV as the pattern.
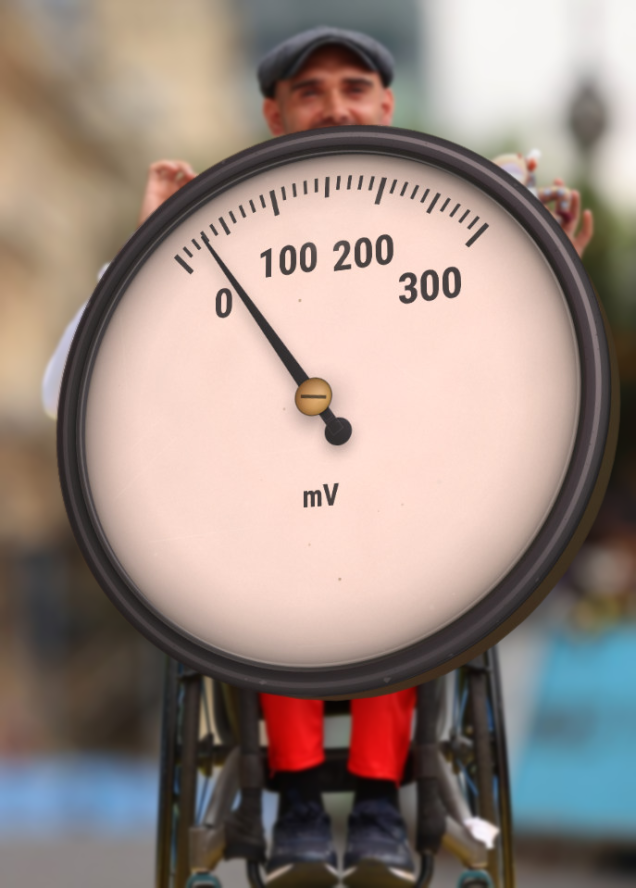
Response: 30mV
